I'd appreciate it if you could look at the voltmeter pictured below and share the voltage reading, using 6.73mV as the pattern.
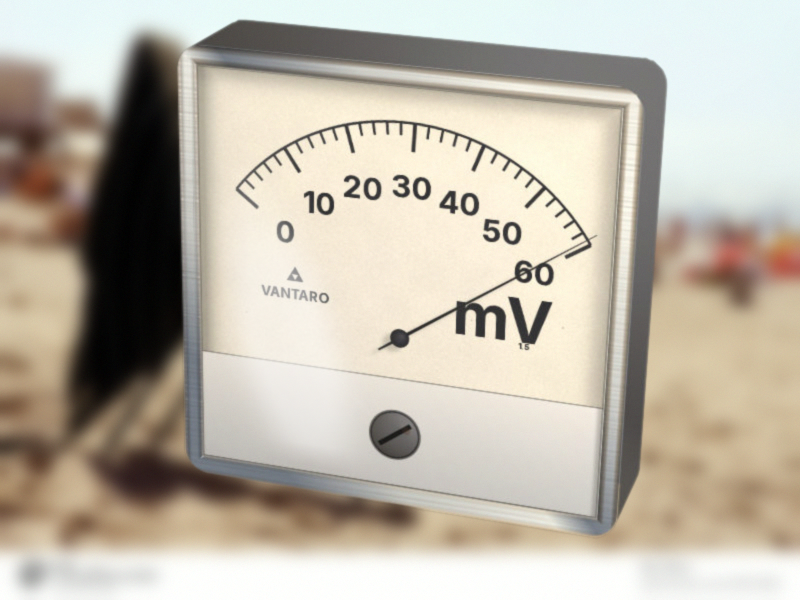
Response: 59mV
